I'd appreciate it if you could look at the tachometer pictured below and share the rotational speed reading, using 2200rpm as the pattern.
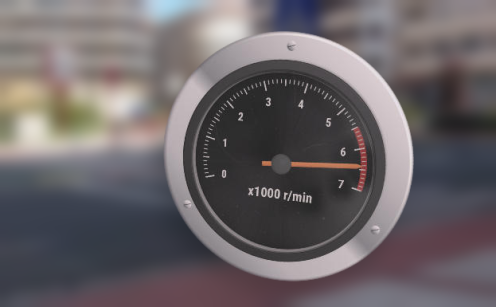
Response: 6400rpm
